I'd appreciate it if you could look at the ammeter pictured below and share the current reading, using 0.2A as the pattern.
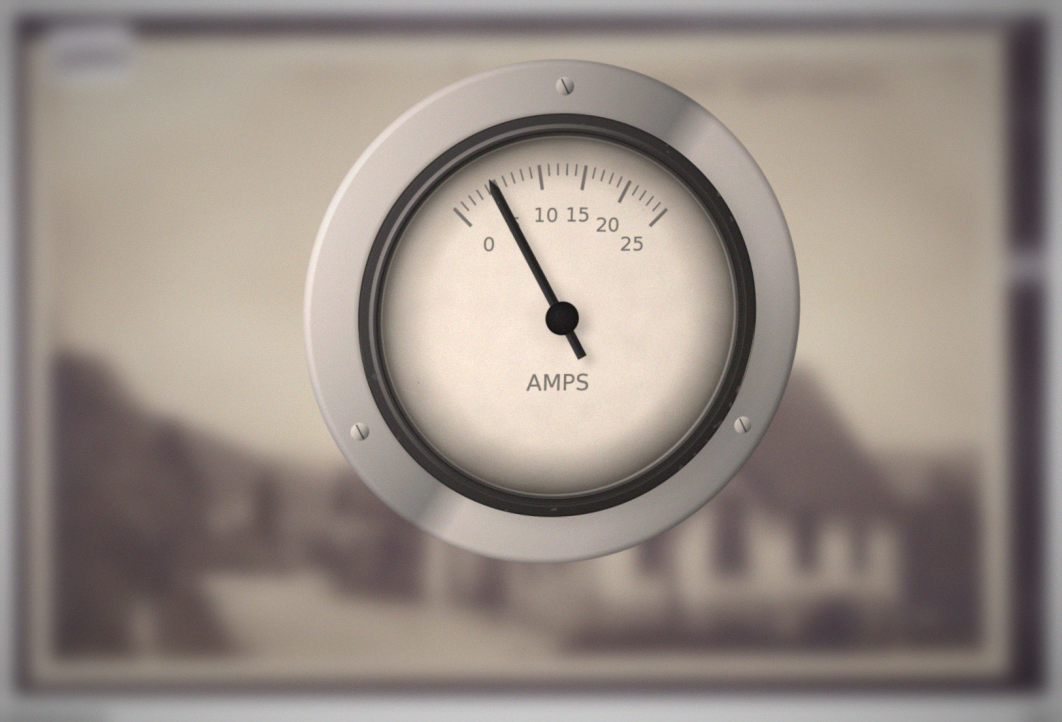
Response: 4.5A
